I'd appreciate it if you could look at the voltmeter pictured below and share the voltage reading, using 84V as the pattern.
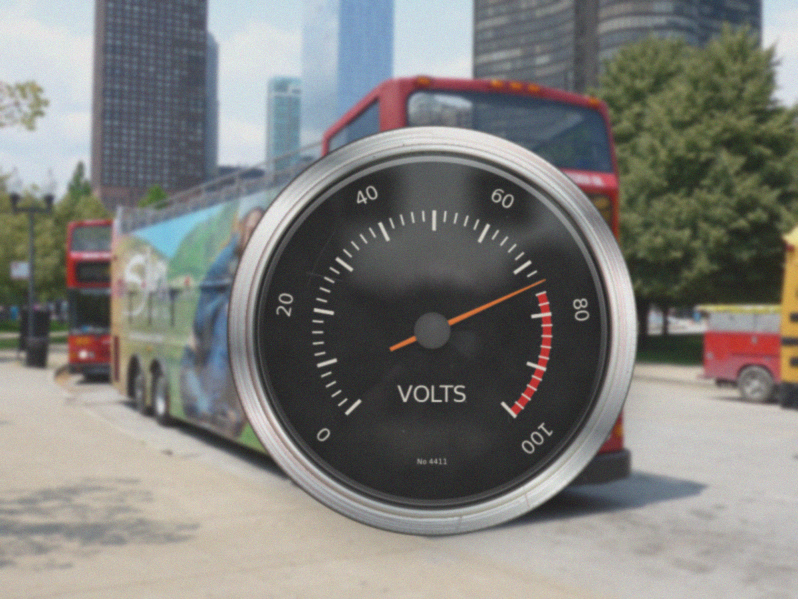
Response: 74V
